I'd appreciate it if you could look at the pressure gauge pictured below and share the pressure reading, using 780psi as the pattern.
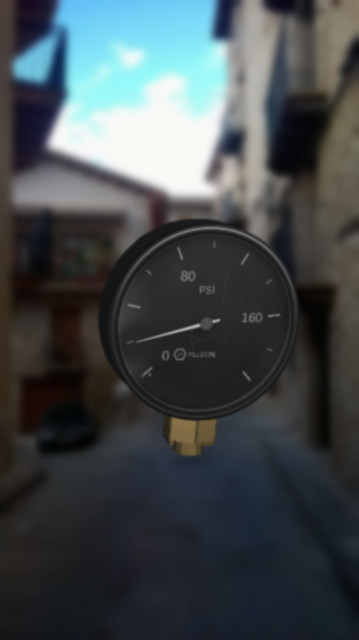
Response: 20psi
